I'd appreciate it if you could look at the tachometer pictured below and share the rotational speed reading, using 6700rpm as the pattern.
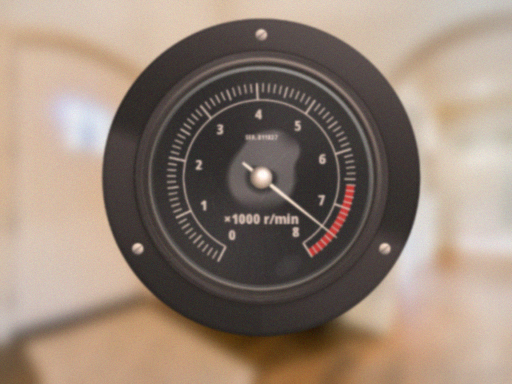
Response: 7500rpm
